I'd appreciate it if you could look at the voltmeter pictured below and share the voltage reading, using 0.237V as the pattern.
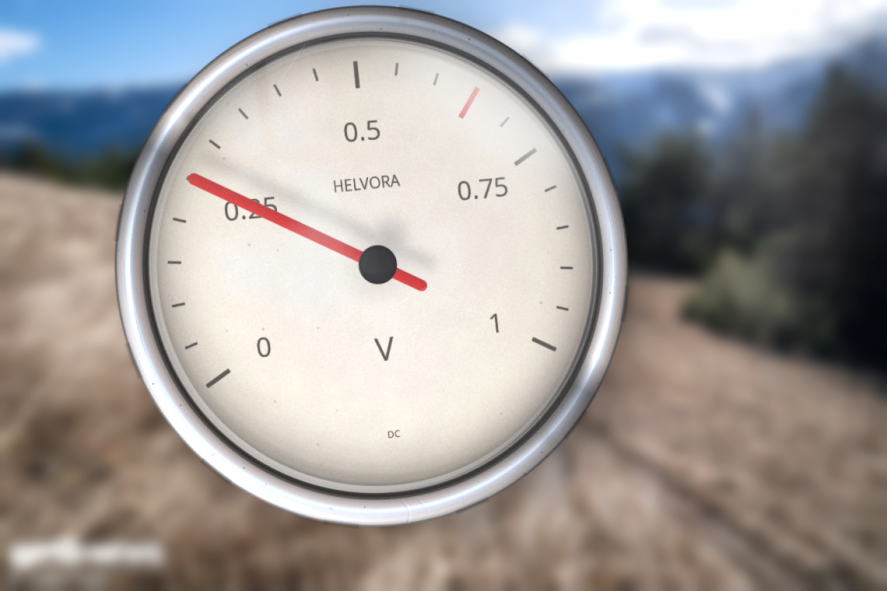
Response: 0.25V
